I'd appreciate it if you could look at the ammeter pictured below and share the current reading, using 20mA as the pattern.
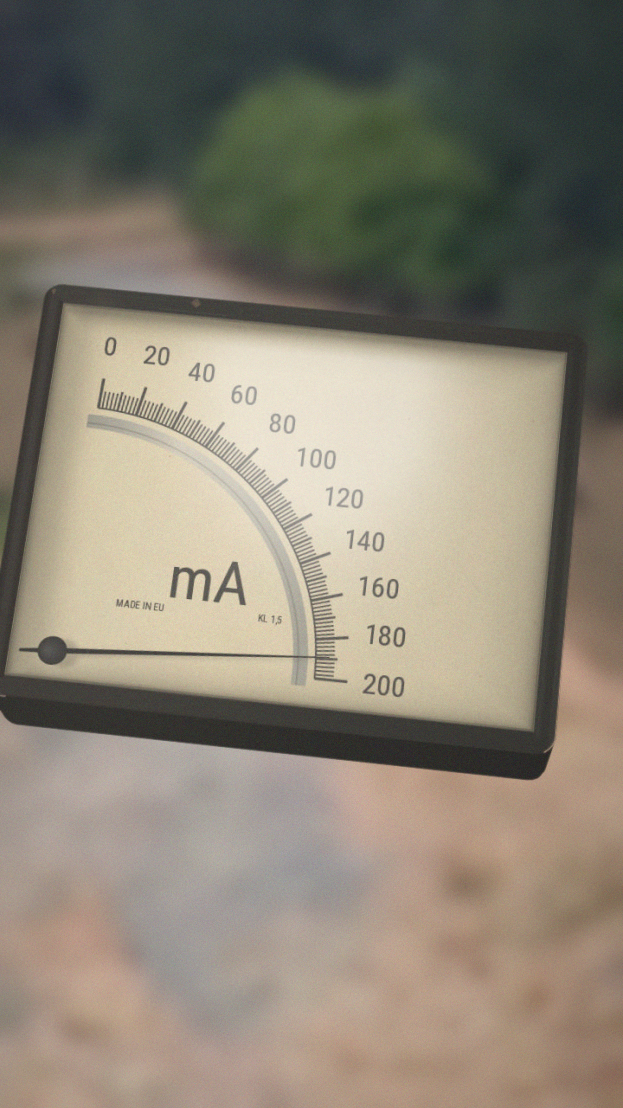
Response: 190mA
